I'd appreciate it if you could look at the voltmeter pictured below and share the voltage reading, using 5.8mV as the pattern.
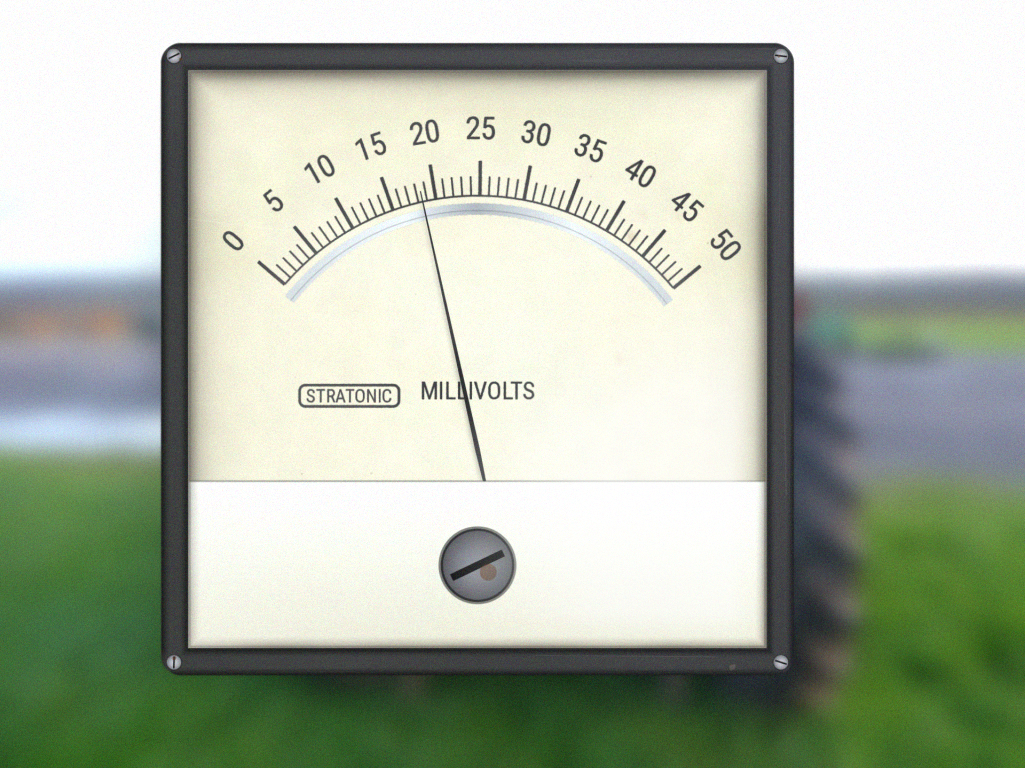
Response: 18.5mV
